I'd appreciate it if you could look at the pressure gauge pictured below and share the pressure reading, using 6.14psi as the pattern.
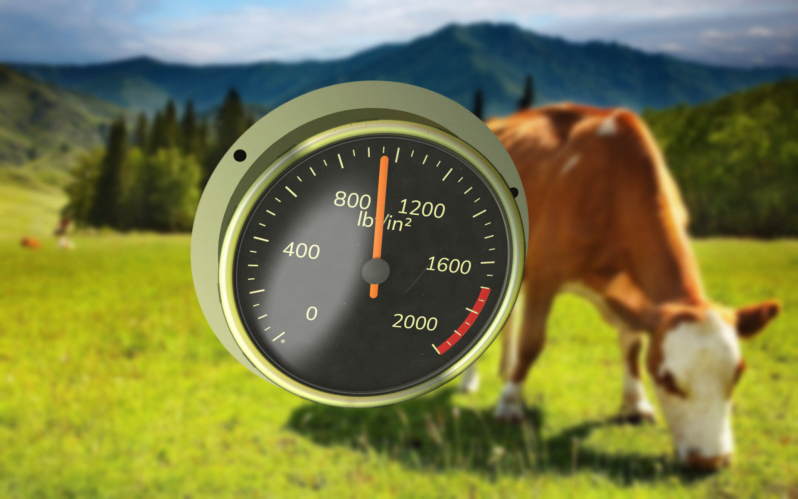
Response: 950psi
